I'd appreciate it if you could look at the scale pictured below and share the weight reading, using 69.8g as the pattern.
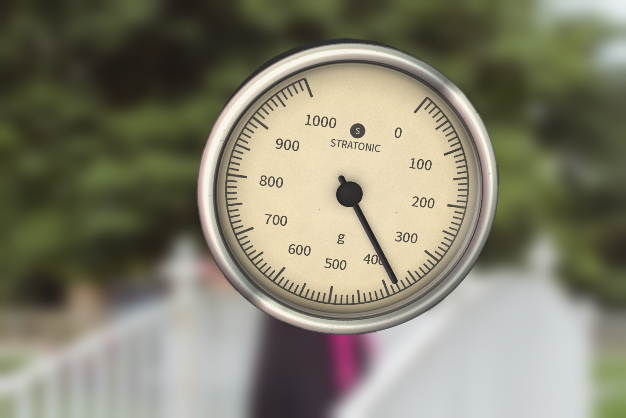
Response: 380g
